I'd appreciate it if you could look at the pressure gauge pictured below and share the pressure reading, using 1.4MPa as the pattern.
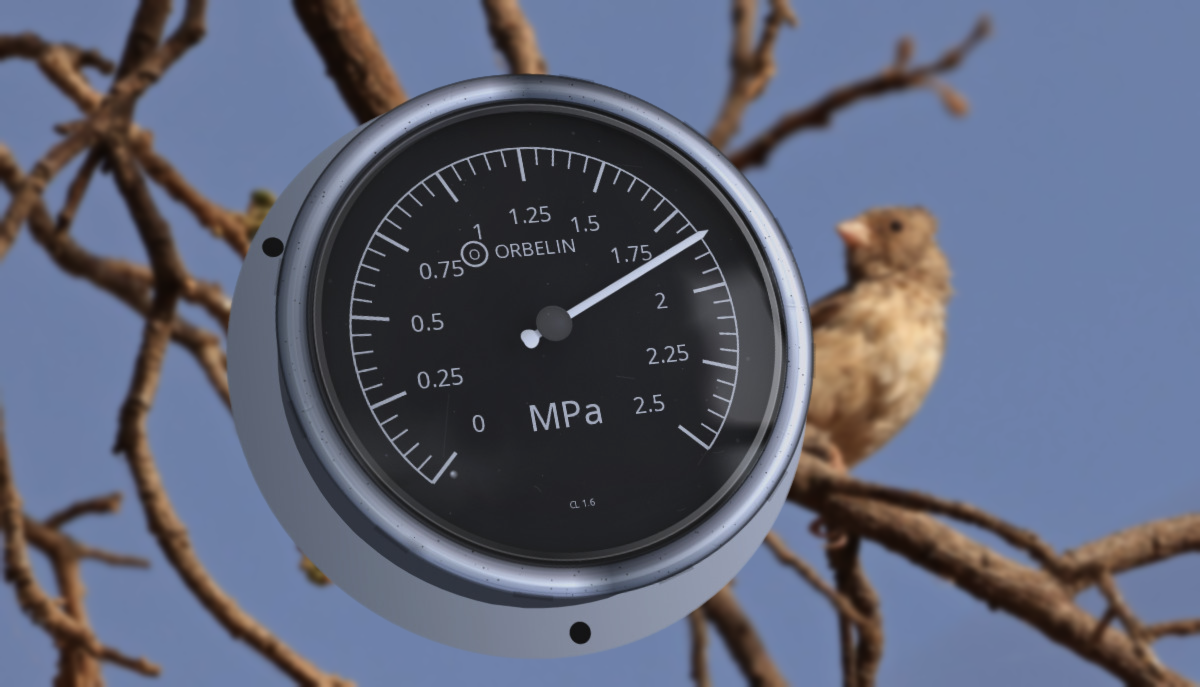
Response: 1.85MPa
